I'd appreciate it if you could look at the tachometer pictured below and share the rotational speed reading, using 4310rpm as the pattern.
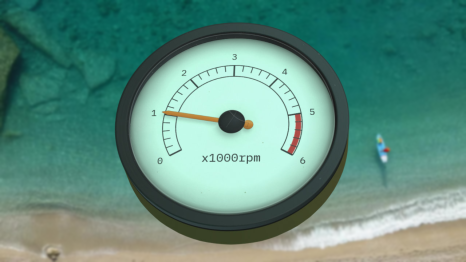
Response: 1000rpm
